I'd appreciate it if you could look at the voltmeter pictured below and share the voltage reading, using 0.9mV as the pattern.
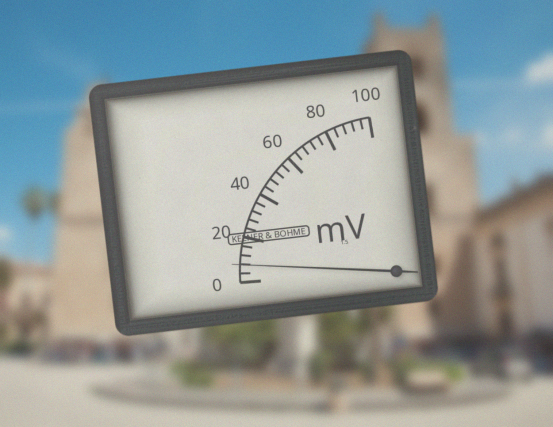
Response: 8mV
